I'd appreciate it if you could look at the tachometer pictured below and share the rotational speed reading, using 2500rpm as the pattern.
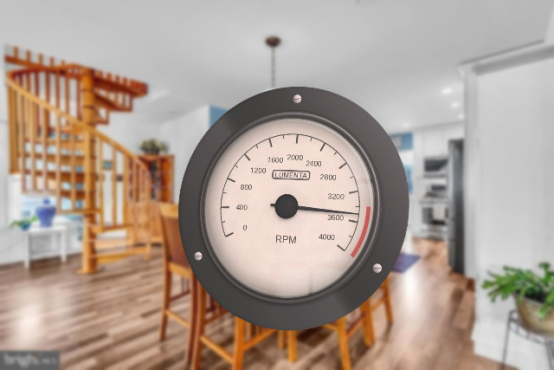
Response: 3500rpm
